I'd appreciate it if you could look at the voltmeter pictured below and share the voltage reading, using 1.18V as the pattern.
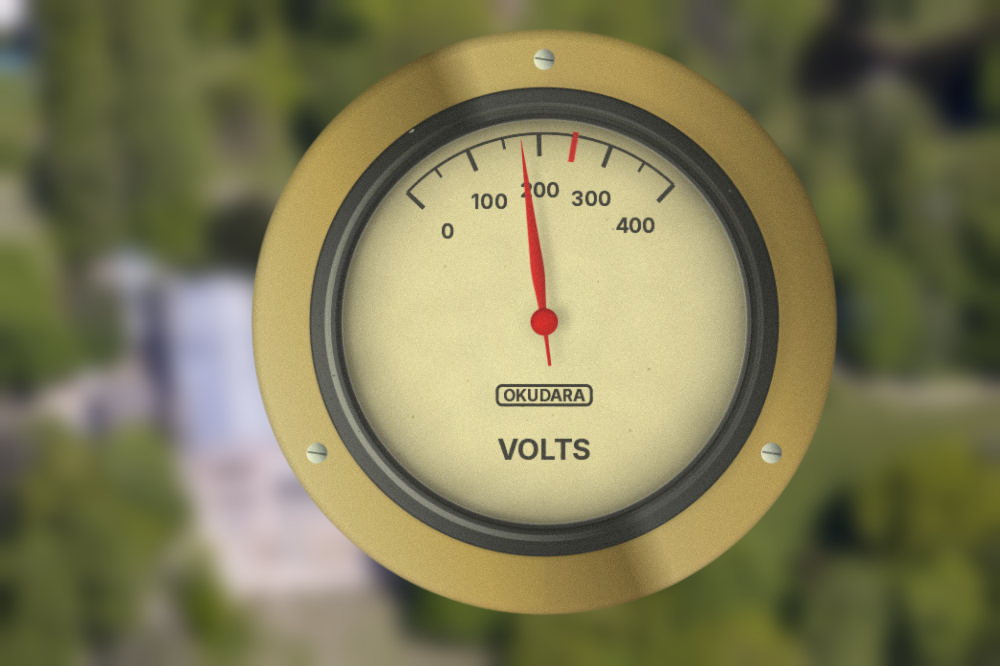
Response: 175V
